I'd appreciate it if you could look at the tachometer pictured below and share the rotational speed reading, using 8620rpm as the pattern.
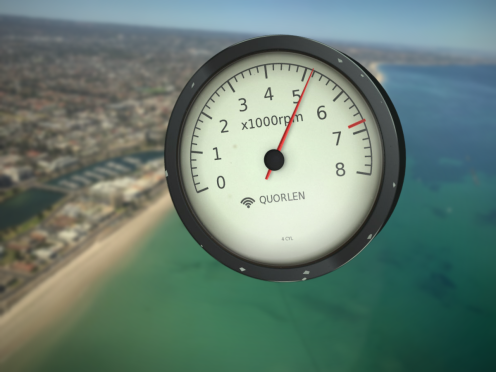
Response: 5200rpm
